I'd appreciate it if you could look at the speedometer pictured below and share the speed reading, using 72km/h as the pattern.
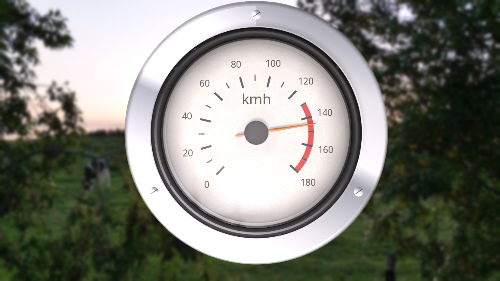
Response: 145km/h
